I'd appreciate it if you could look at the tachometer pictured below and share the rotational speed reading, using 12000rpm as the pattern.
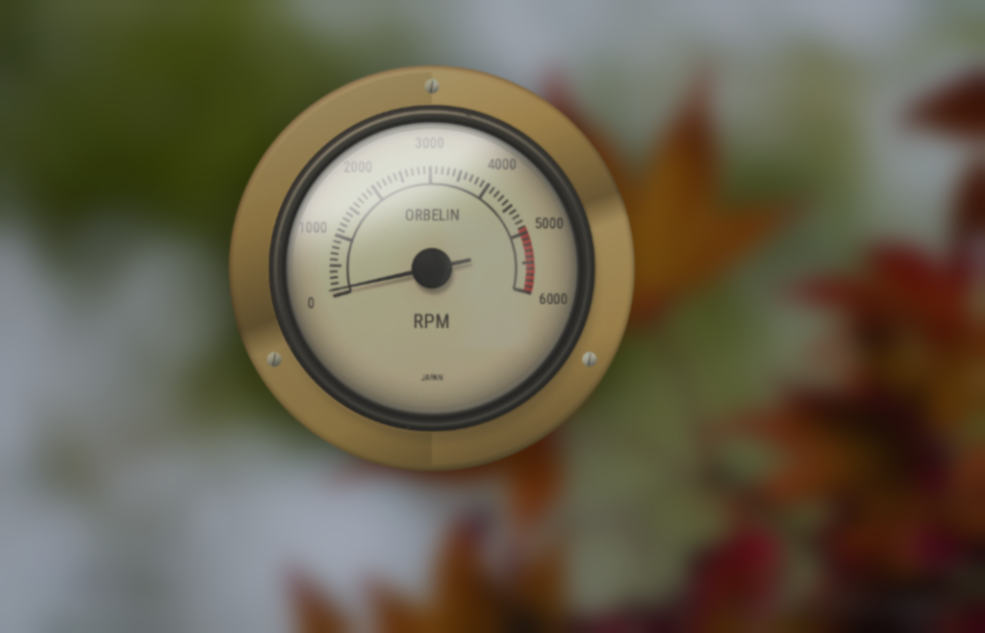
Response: 100rpm
